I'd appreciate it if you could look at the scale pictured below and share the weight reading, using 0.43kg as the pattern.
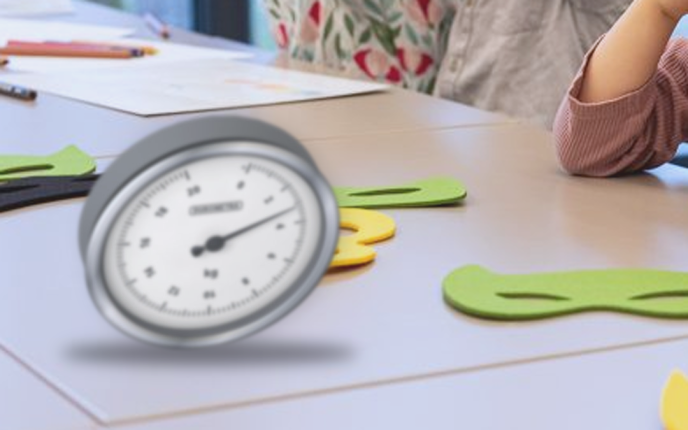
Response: 3kg
